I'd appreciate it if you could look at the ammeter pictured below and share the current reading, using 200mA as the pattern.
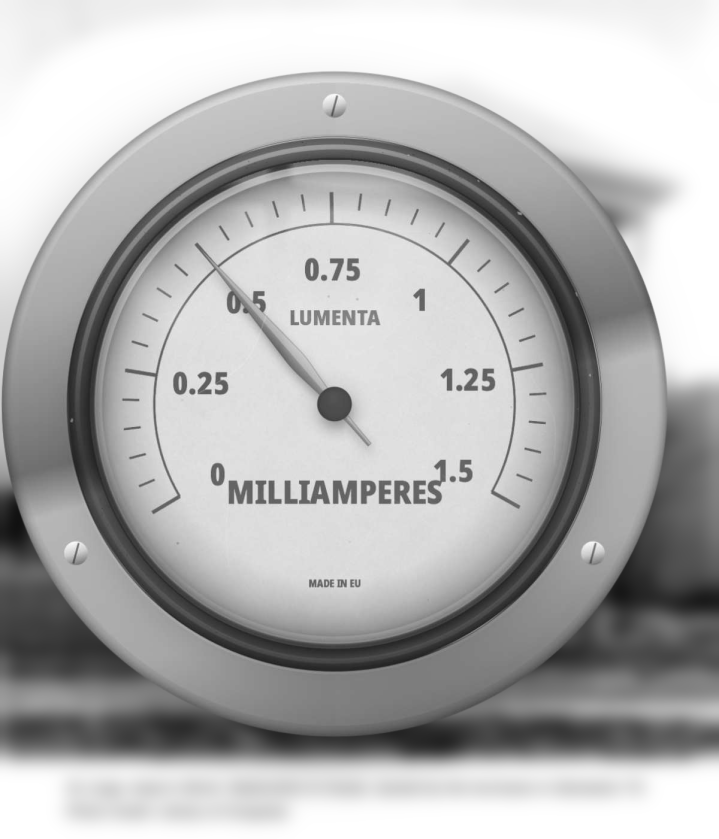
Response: 0.5mA
